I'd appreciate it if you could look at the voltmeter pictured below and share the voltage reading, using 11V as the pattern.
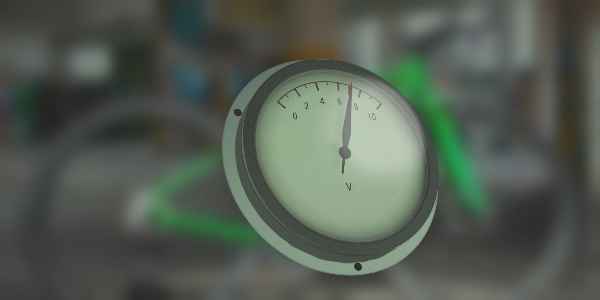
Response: 7V
